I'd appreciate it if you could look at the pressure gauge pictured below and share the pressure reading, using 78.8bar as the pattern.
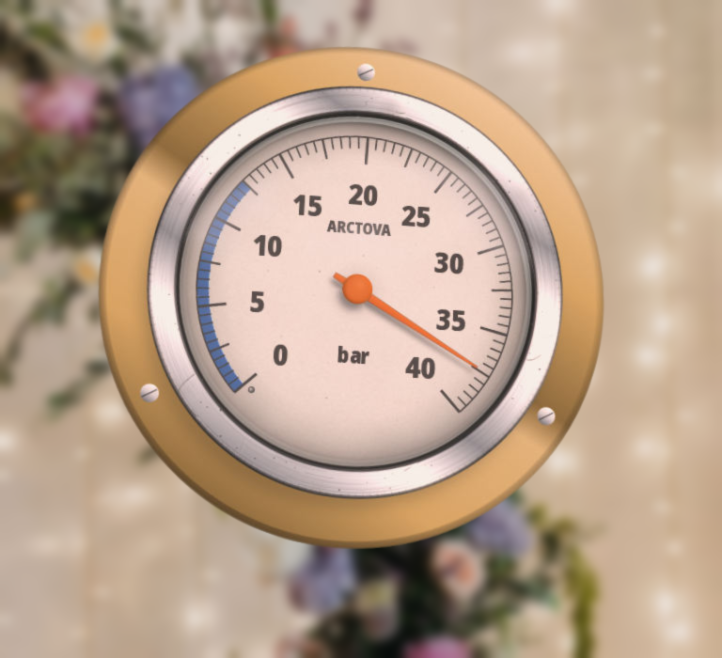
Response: 37.5bar
